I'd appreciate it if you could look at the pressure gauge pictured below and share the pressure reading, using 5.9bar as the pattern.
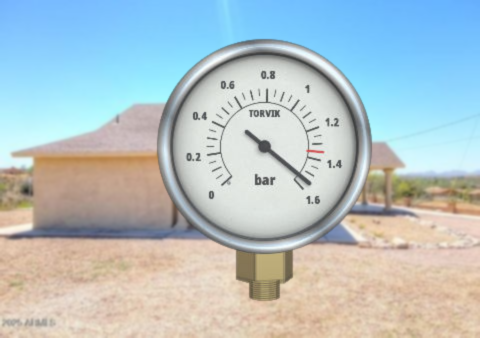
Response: 1.55bar
